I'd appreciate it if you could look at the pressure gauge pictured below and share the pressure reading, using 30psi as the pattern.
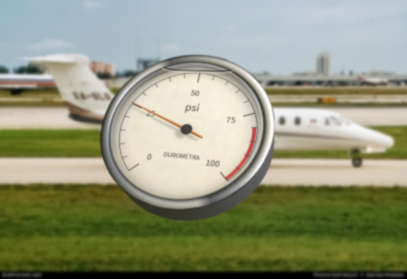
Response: 25psi
